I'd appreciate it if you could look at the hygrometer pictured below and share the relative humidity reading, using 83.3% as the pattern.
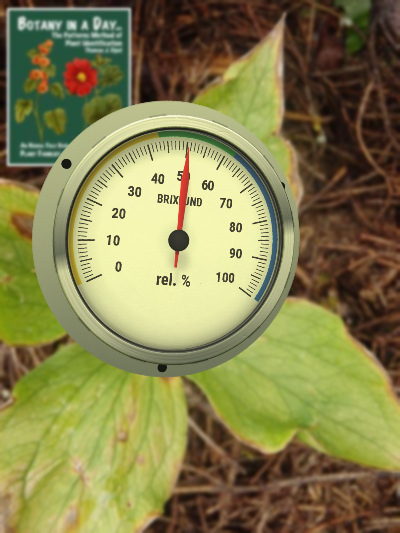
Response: 50%
